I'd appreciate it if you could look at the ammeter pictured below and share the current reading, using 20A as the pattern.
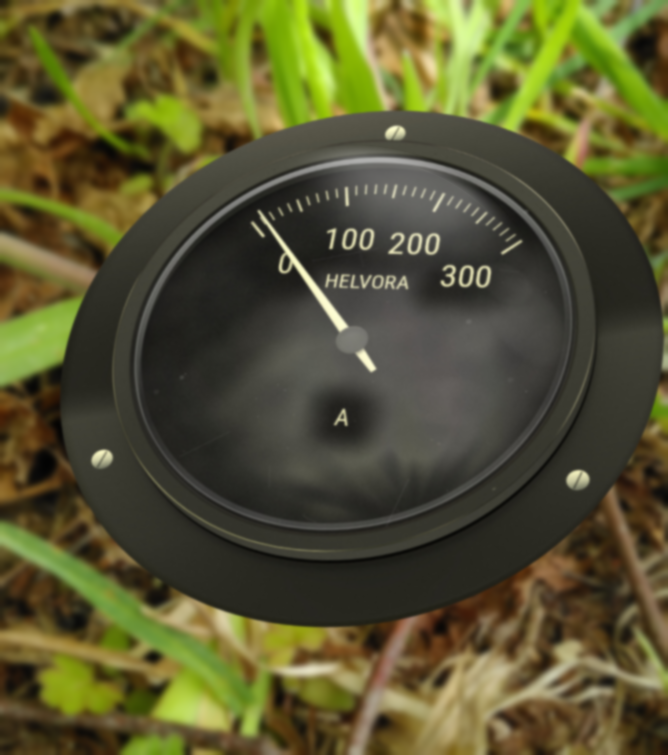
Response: 10A
